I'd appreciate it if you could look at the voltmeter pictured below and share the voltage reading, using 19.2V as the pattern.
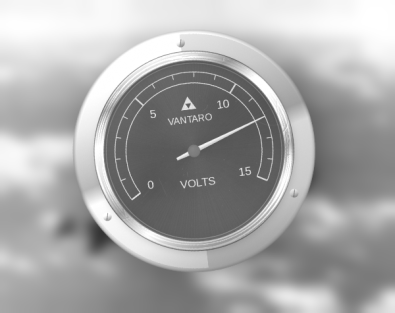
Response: 12V
